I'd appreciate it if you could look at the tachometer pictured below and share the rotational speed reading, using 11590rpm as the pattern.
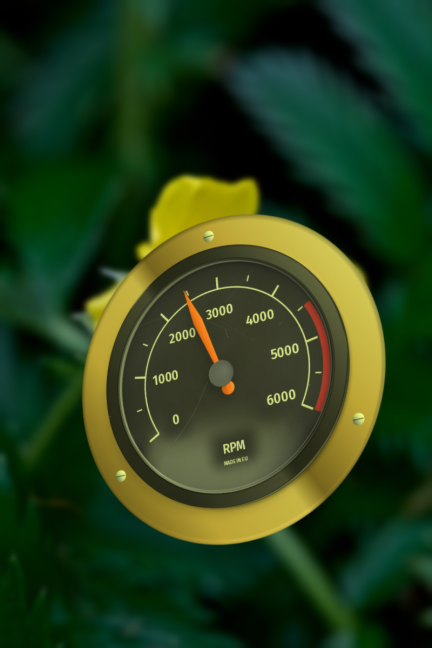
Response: 2500rpm
